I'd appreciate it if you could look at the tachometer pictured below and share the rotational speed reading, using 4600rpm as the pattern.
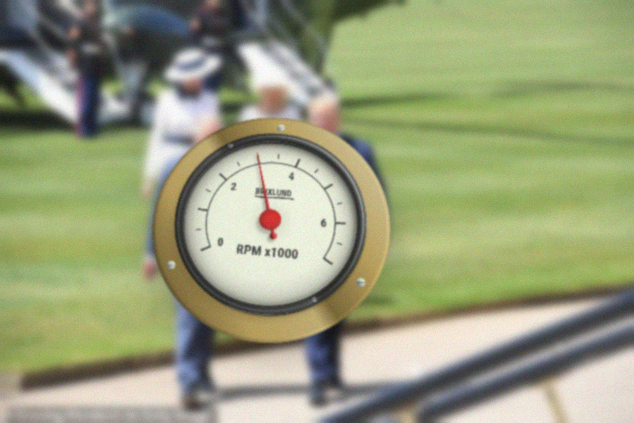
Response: 3000rpm
